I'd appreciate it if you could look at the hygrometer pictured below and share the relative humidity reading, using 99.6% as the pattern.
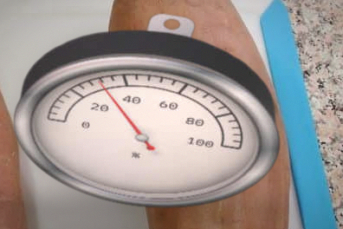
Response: 32%
